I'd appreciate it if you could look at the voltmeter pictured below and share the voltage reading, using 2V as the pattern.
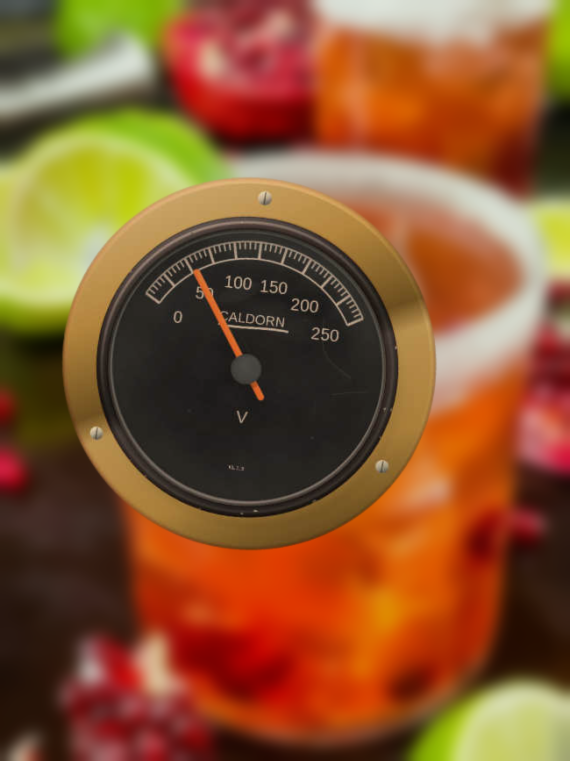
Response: 55V
